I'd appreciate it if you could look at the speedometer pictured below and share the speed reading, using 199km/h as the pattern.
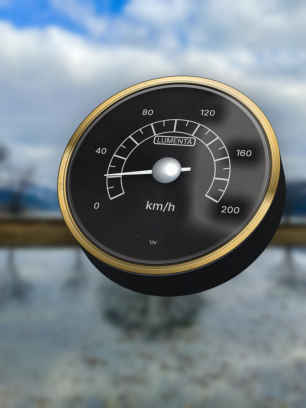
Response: 20km/h
